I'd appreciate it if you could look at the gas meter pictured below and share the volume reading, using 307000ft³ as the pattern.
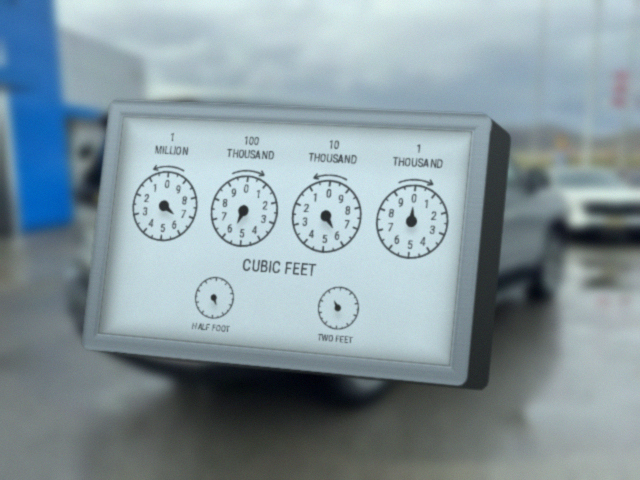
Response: 656000ft³
